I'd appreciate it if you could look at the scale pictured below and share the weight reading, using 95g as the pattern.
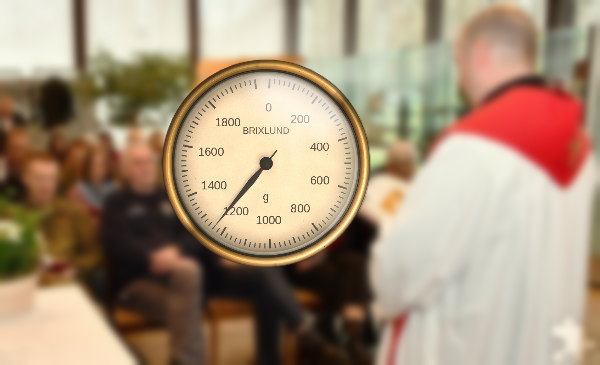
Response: 1240g
